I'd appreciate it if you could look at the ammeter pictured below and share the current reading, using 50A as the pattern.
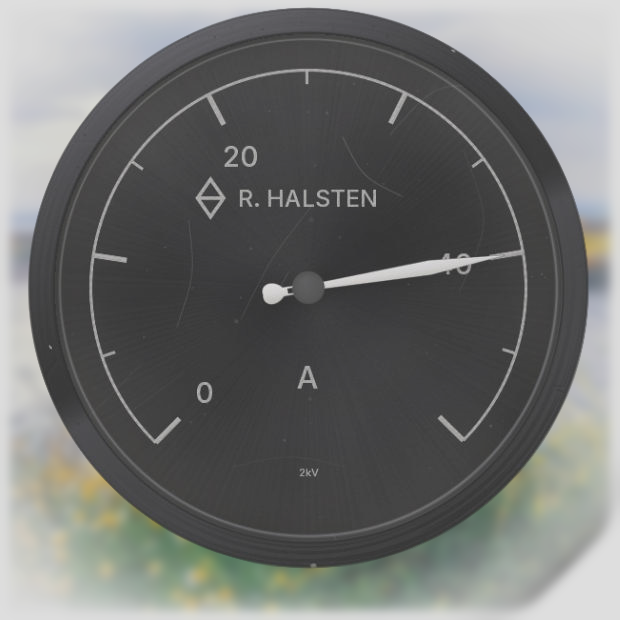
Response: 40A
